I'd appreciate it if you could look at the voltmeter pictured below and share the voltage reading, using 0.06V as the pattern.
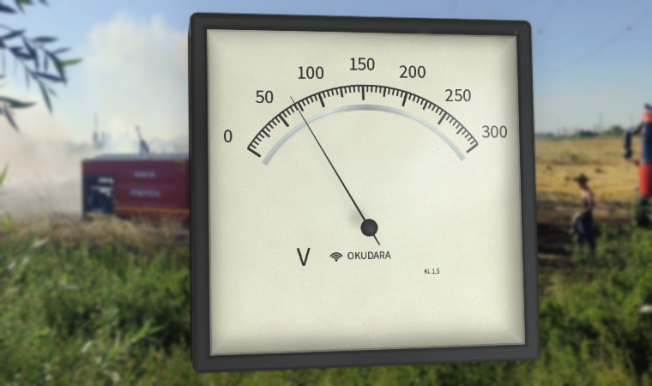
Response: 70V
